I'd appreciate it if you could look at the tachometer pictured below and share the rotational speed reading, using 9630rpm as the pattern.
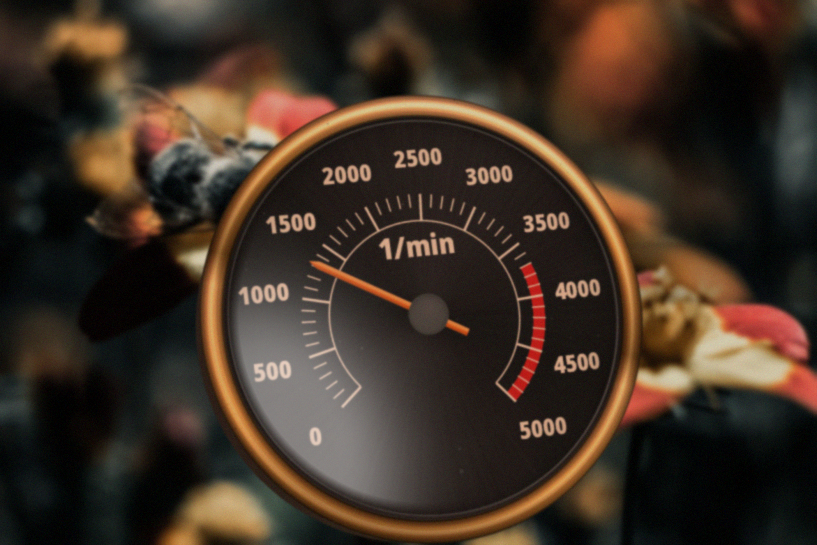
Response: 1300rpm
